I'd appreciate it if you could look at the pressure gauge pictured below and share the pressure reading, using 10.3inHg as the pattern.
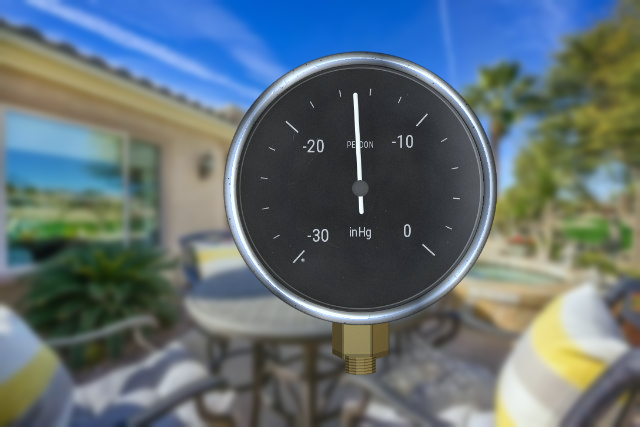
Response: -15inHg
